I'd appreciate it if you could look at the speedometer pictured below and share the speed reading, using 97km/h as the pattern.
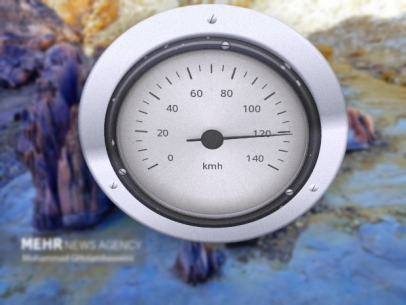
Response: 120km/h
